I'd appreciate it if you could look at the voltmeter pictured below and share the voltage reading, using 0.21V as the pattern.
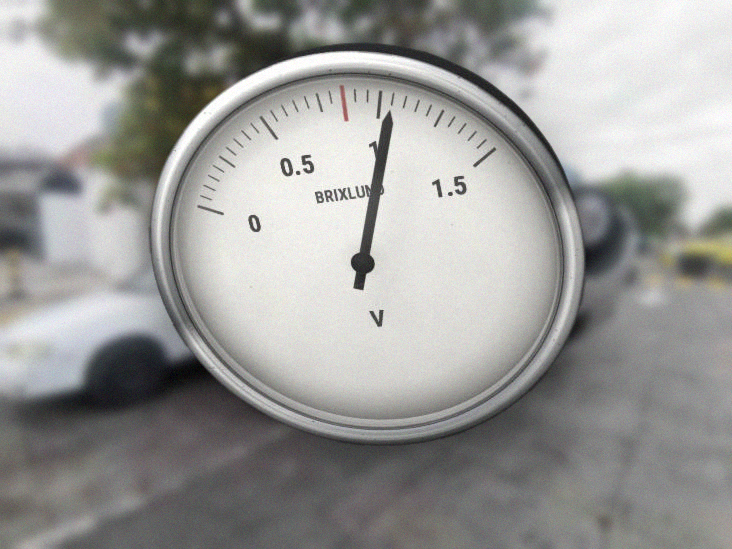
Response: 1.05V
